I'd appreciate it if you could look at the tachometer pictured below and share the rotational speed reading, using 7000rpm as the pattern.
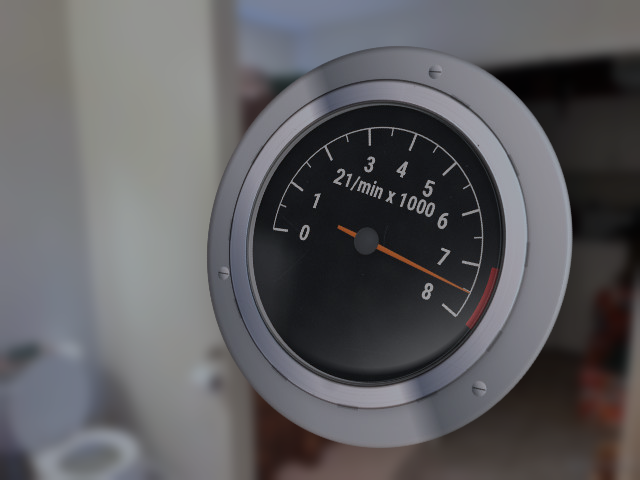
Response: 7500rpm
